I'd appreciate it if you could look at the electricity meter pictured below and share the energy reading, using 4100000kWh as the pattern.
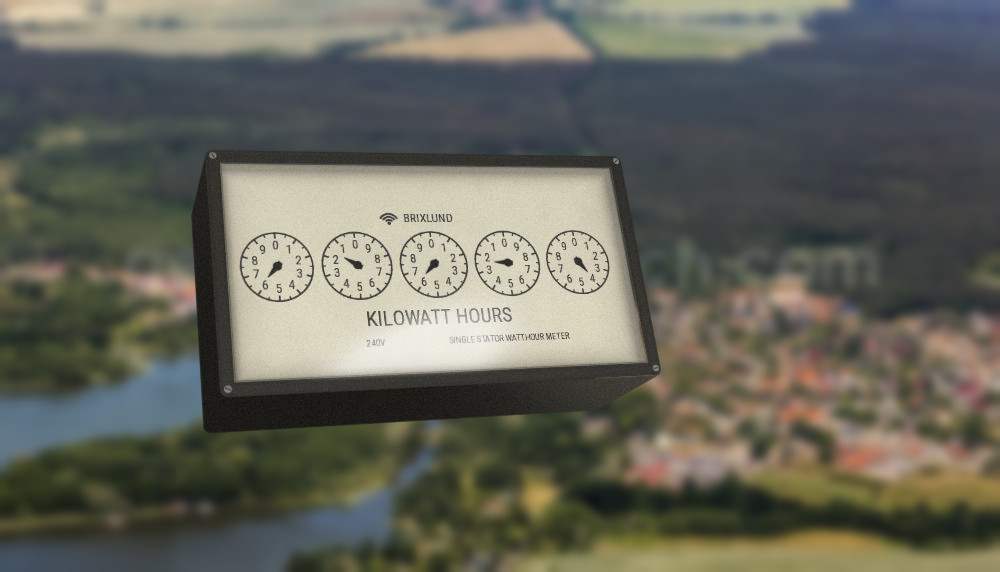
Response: 61624kWh
